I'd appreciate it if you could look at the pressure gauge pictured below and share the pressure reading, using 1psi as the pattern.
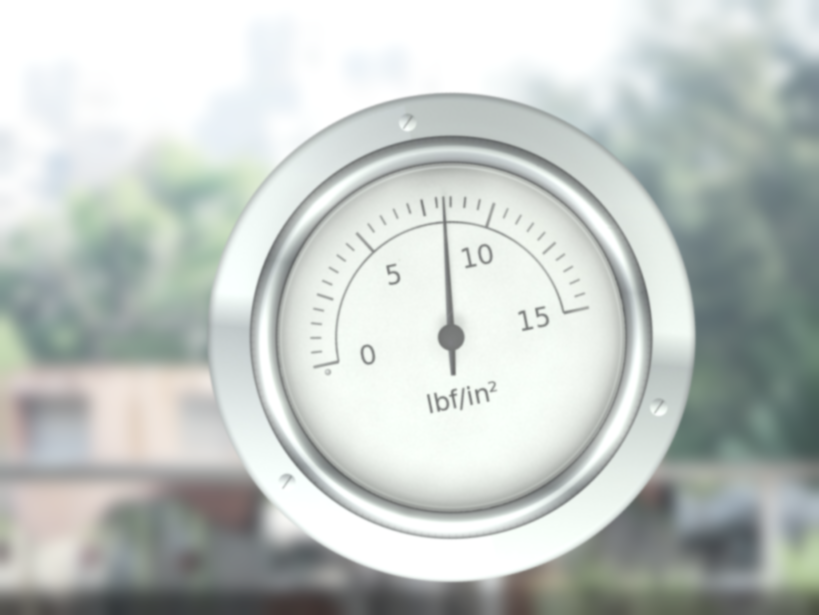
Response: 8.25psi
